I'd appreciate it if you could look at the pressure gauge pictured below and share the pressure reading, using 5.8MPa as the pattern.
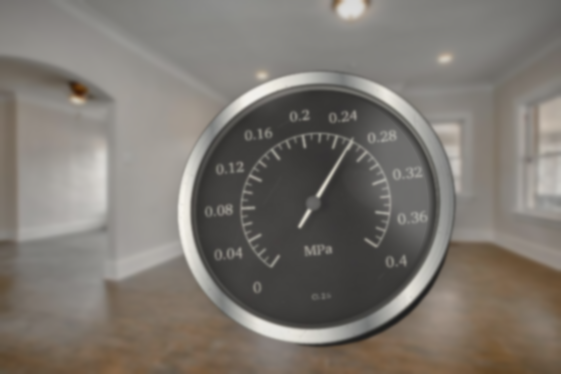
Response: 0.26MPa
